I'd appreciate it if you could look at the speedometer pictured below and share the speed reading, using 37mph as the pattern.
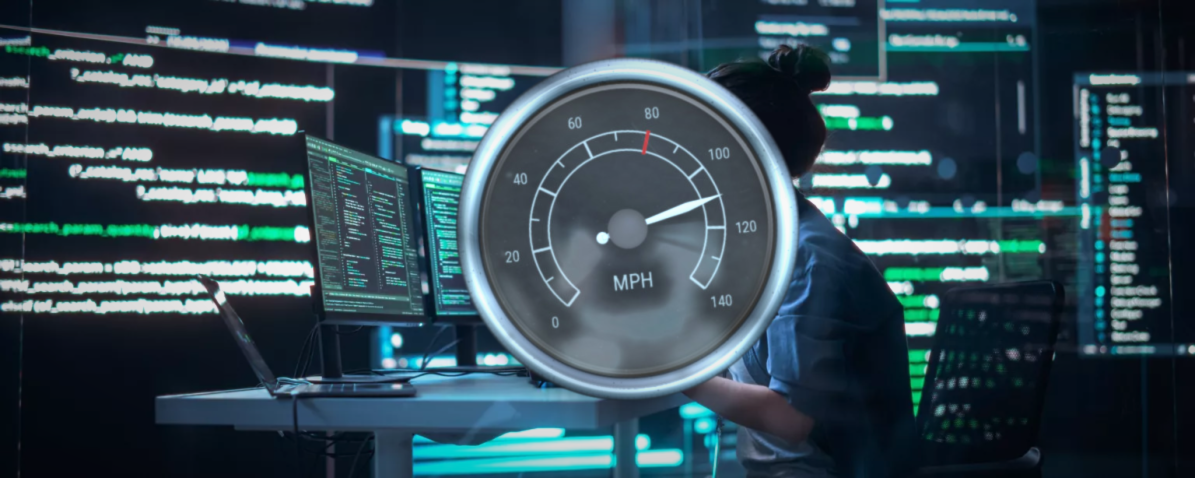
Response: 110mph
